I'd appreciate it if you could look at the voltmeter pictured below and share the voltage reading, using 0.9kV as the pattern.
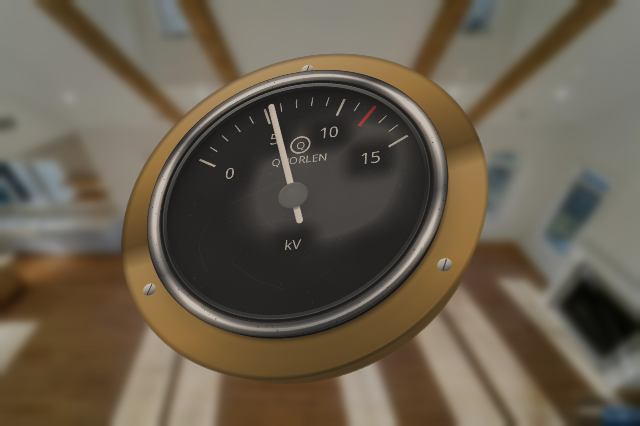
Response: 5.5kV
